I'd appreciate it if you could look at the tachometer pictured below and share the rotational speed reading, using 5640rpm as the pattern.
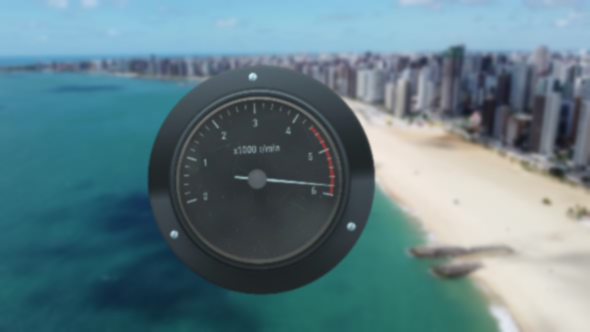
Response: 5800rpm
